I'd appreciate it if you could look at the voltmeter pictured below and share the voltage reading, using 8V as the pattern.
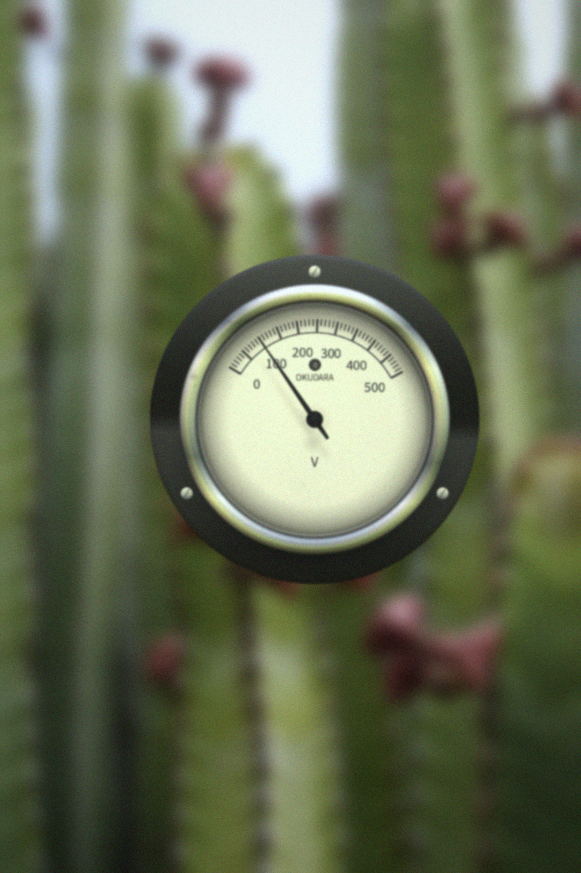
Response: 100V
